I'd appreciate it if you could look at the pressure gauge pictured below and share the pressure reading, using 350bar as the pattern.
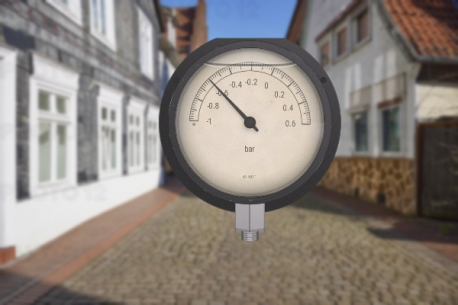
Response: -0.6bar
